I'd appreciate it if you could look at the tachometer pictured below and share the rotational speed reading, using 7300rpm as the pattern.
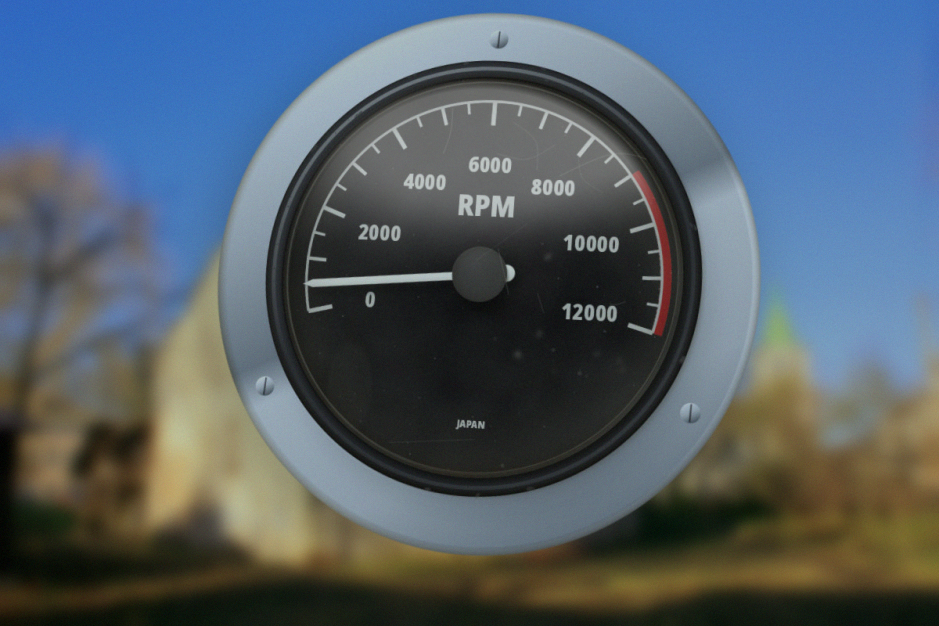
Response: 500rpm
